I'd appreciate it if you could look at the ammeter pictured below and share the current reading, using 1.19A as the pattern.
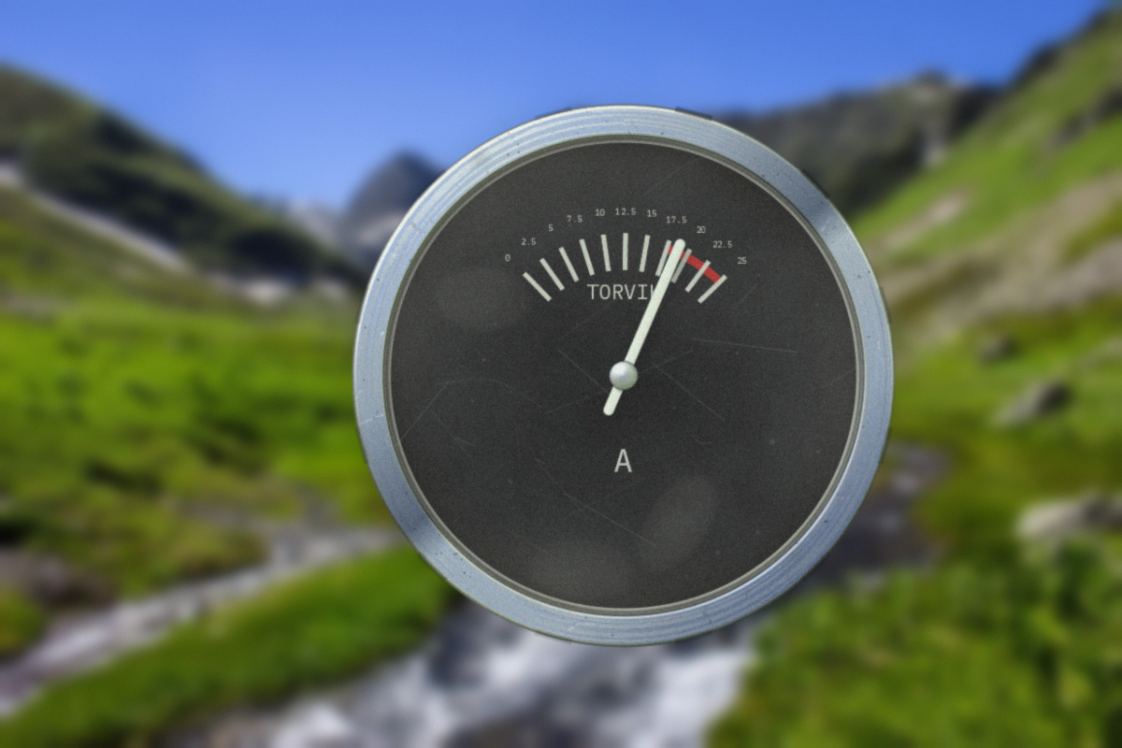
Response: 18.75A
